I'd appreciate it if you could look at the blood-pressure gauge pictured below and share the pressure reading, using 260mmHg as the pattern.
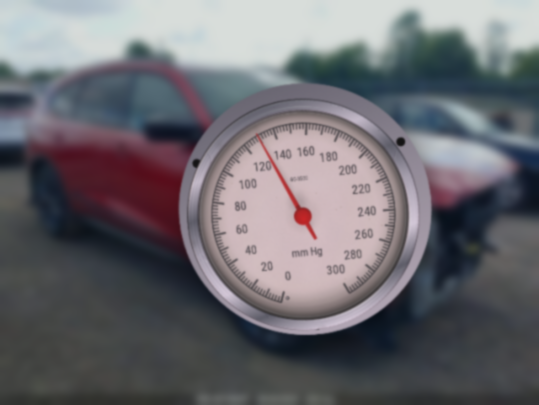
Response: 130mmHg
